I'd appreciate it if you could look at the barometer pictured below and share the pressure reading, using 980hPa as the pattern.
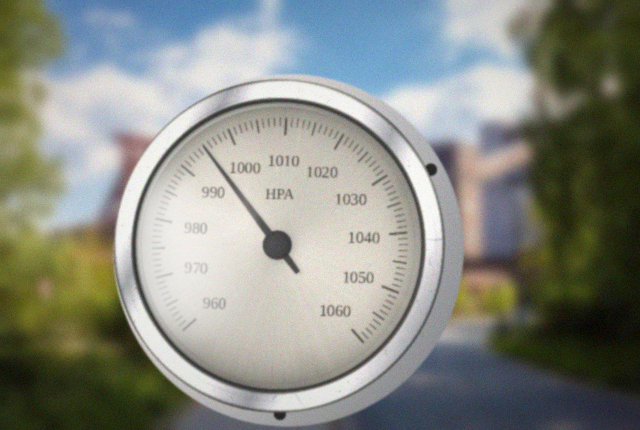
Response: 995hPa
